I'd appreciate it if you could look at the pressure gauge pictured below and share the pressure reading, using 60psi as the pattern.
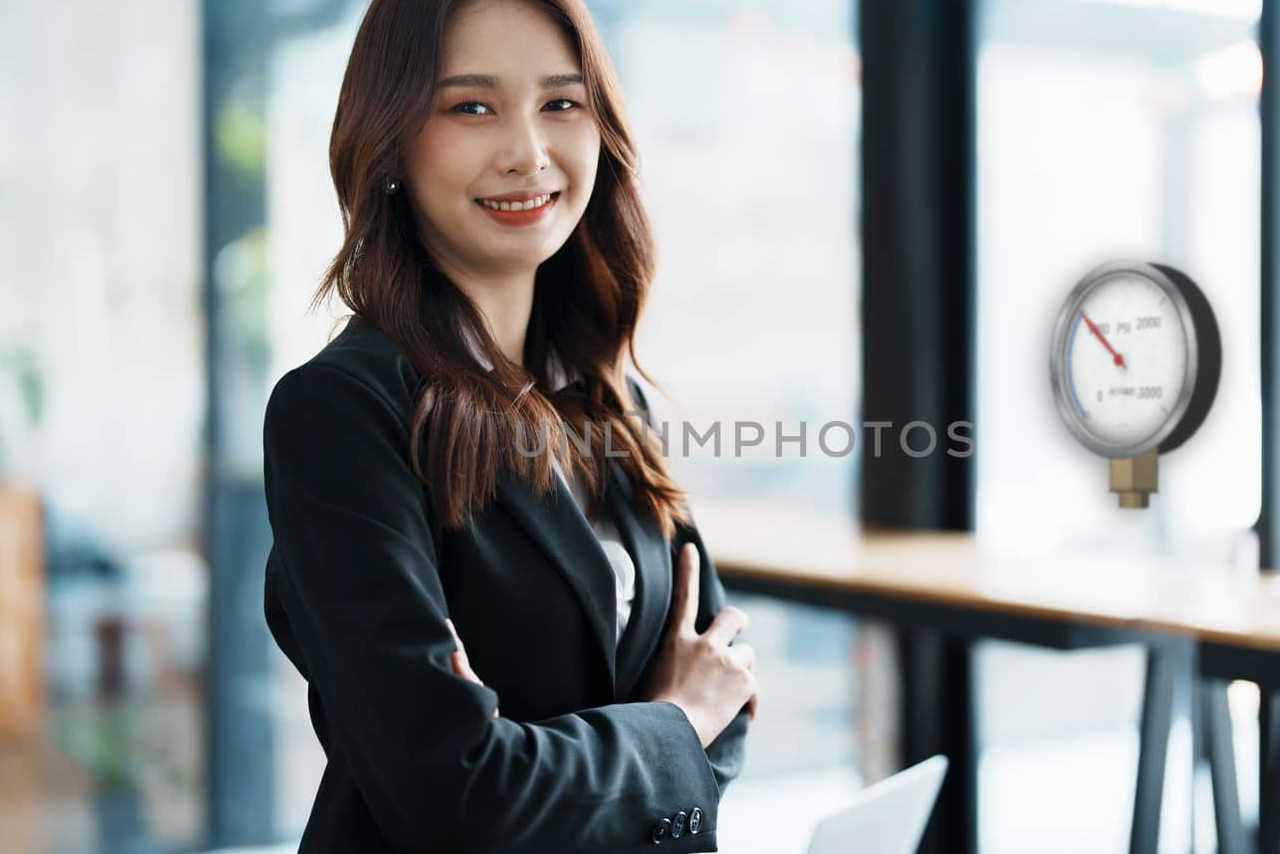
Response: 1000psi
